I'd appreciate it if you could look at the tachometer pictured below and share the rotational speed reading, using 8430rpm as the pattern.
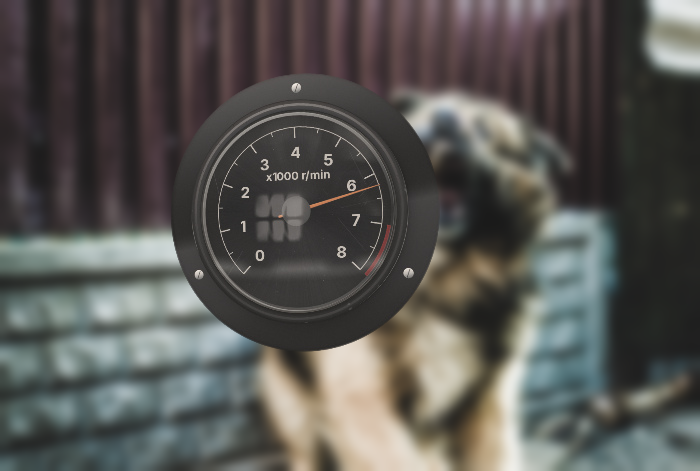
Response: 6250rpm
